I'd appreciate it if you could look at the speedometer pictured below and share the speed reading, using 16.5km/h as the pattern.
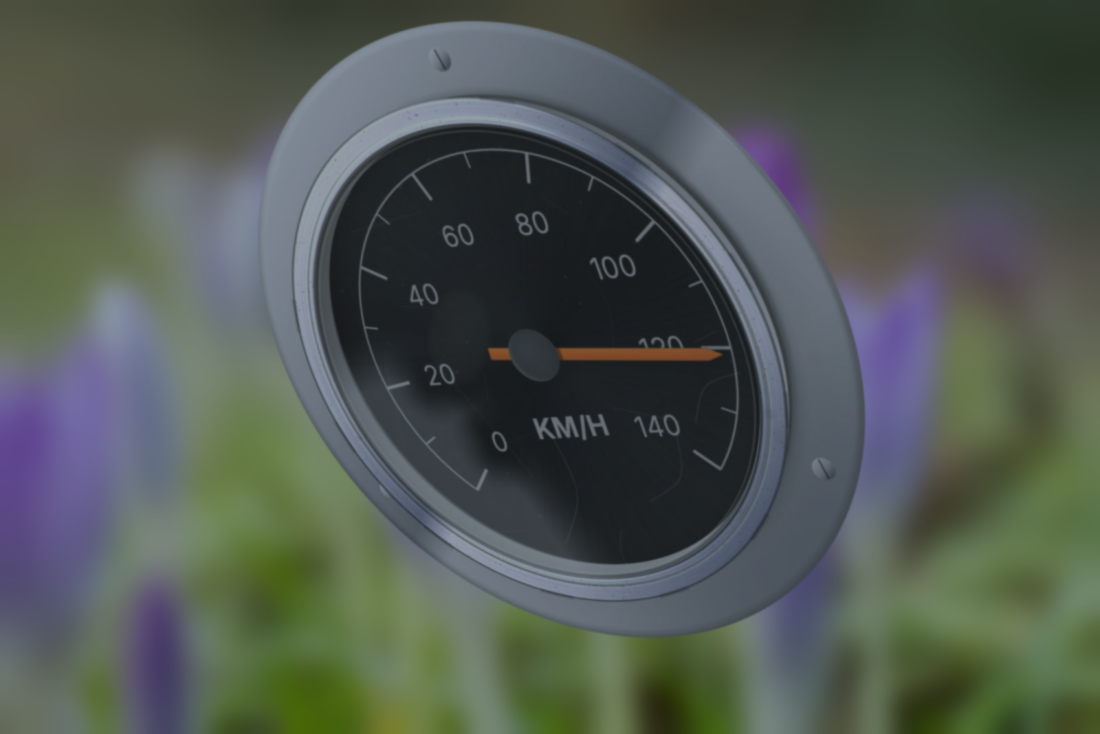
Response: 120km/h
